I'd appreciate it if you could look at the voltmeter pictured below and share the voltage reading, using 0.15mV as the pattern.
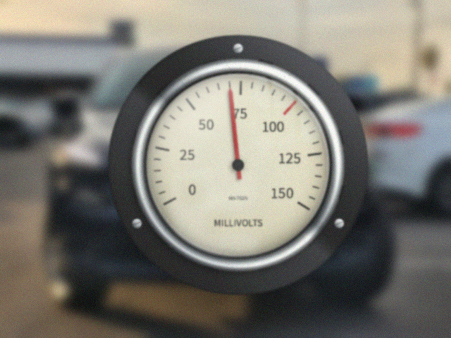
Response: 70mV
